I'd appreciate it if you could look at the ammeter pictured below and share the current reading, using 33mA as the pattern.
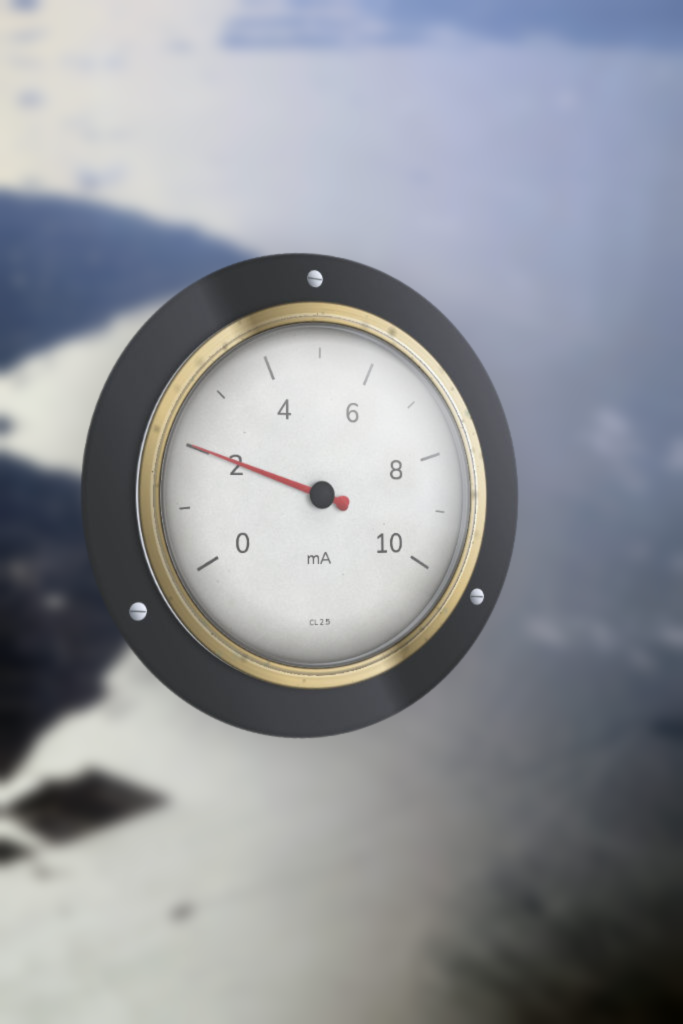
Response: 2mA
